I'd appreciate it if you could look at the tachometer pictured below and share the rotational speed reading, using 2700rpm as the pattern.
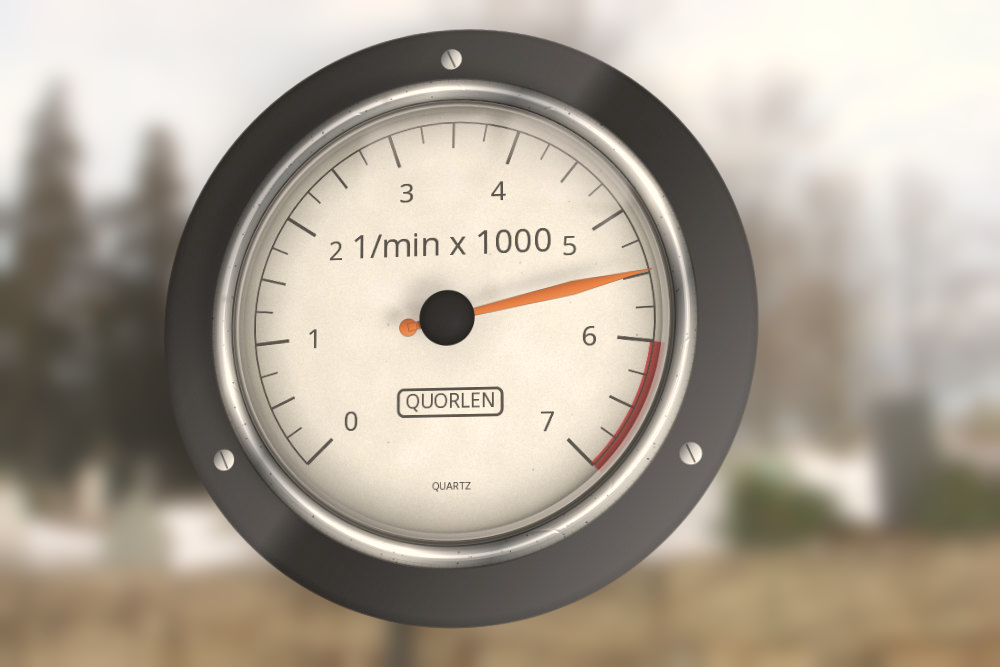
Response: 5500rpm
